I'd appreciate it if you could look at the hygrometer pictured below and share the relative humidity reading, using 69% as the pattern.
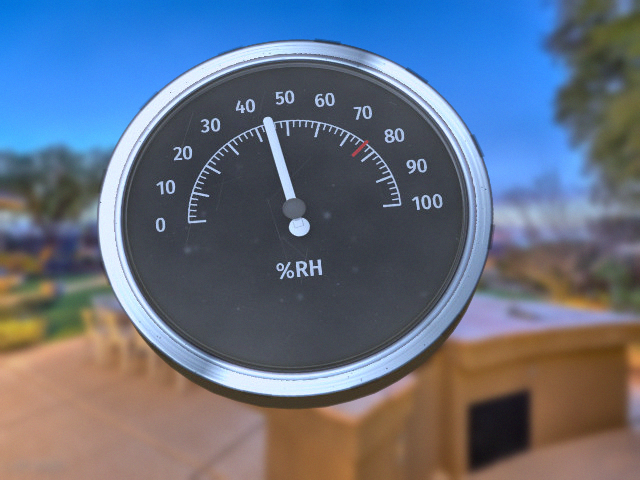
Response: 44%
